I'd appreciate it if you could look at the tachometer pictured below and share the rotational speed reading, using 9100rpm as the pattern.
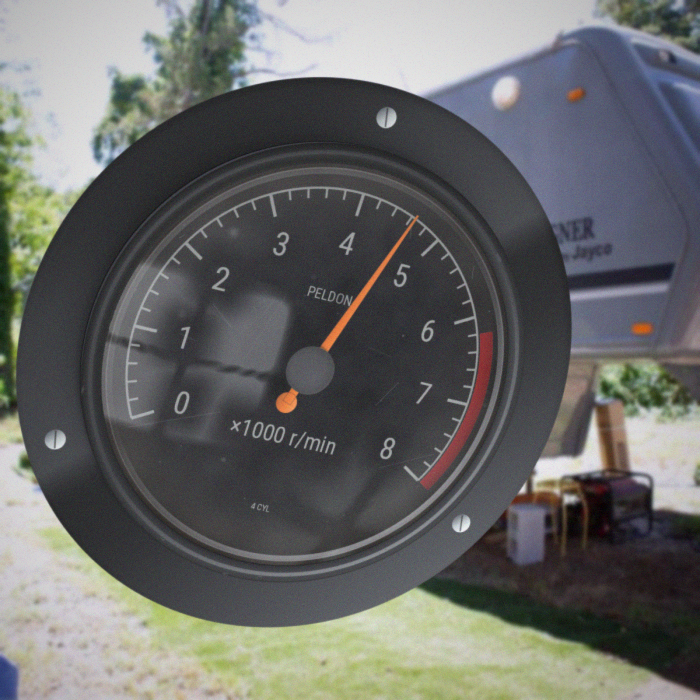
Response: 4600rpm
